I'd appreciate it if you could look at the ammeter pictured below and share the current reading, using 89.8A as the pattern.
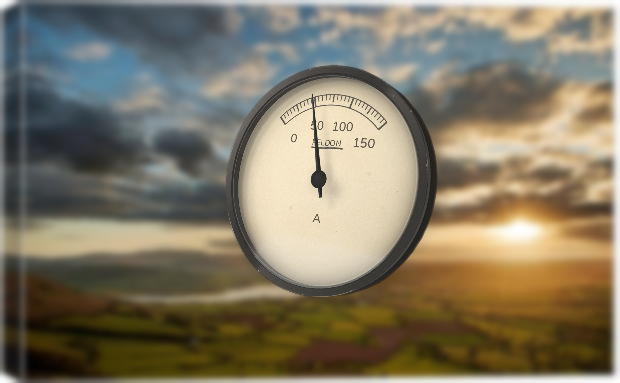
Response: 50A
